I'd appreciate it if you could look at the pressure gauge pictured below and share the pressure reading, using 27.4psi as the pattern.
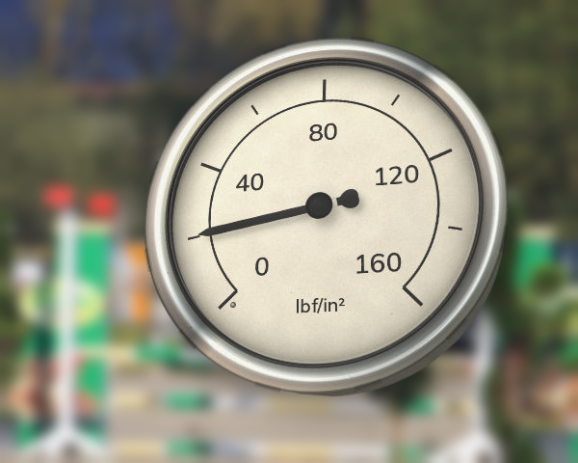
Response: 20psi
